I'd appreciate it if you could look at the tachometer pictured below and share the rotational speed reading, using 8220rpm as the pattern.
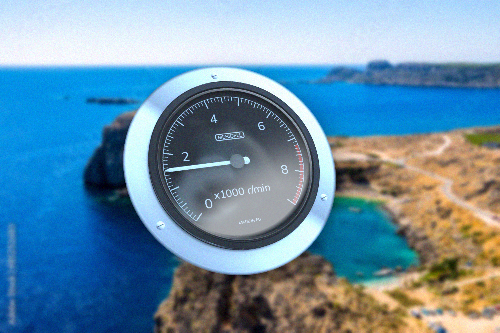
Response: 1500rpm
